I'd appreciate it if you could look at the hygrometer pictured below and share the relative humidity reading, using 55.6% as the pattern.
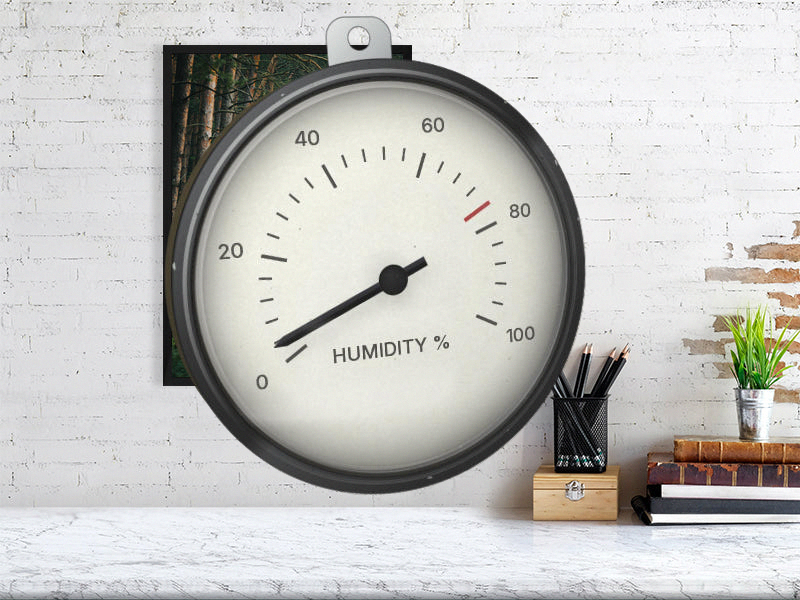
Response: 4%
